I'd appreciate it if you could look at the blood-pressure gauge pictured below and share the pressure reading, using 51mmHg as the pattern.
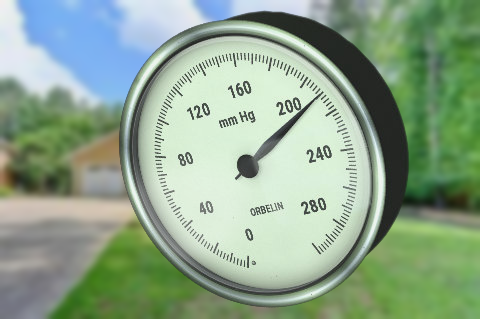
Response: 210mmHg
